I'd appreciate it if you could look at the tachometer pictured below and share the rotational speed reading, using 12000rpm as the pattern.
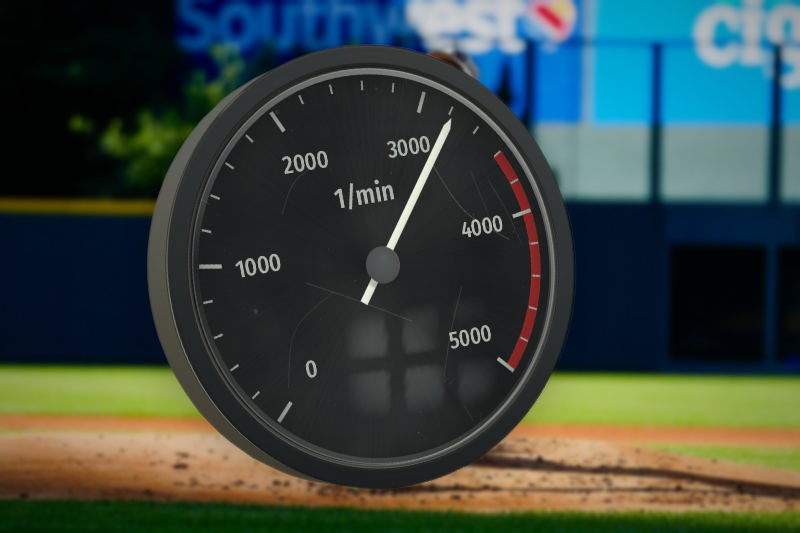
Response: 3200rpm
